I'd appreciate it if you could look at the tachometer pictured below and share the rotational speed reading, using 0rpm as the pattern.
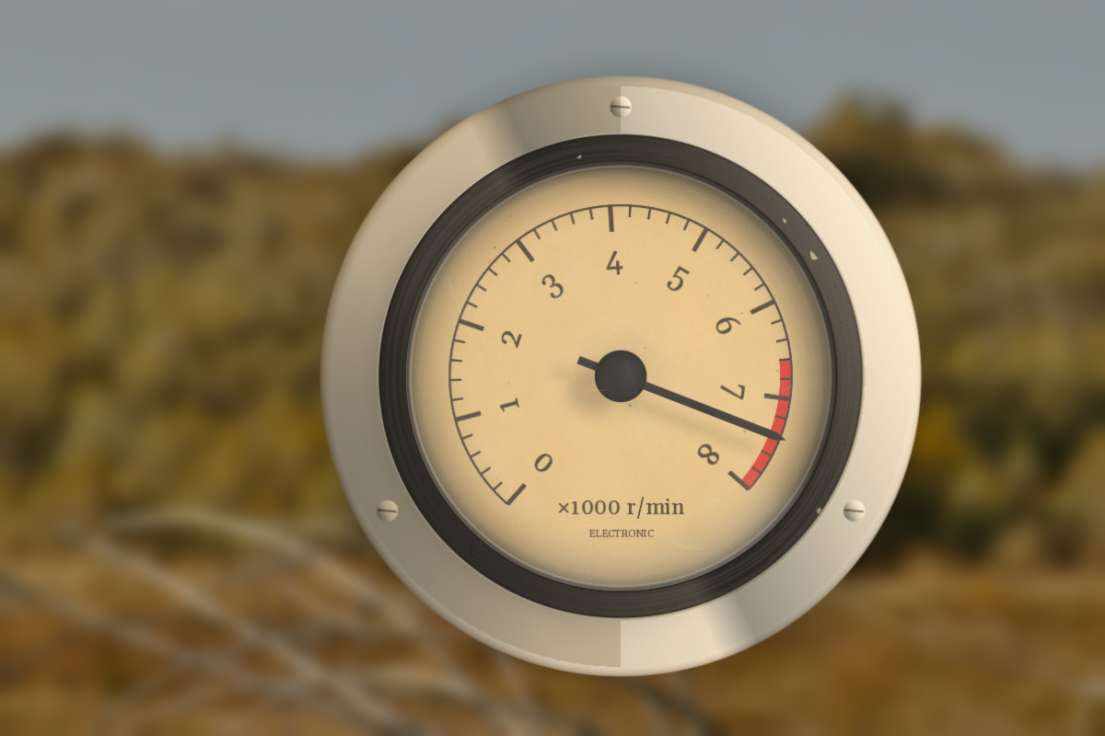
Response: 7400rpm
